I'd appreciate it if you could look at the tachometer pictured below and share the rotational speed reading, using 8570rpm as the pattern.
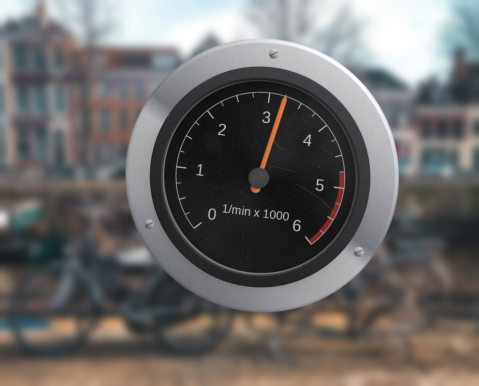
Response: 3250rpm
